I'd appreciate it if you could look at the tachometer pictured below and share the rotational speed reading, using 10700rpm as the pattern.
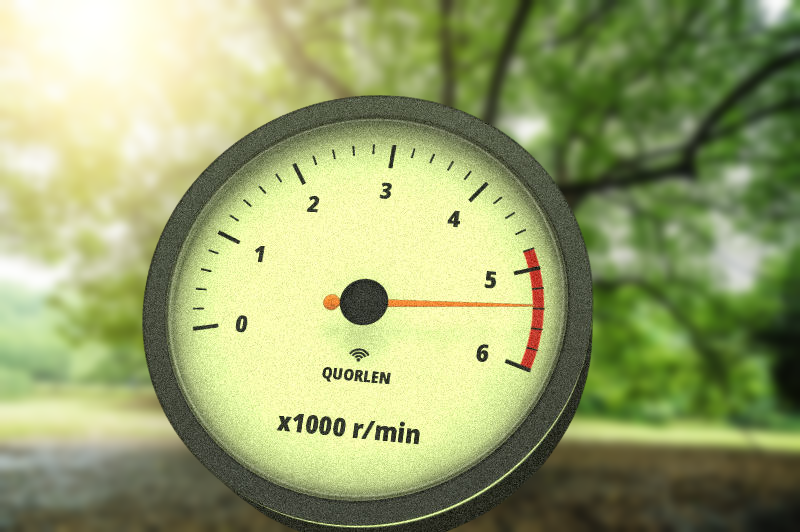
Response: 5400rpm
